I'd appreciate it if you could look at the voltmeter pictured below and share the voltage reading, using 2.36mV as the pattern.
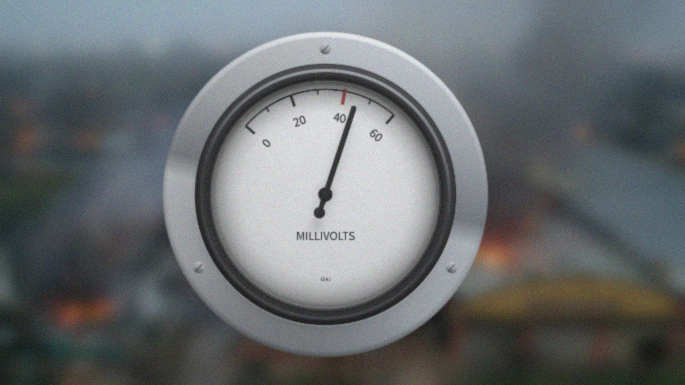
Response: 45mV
